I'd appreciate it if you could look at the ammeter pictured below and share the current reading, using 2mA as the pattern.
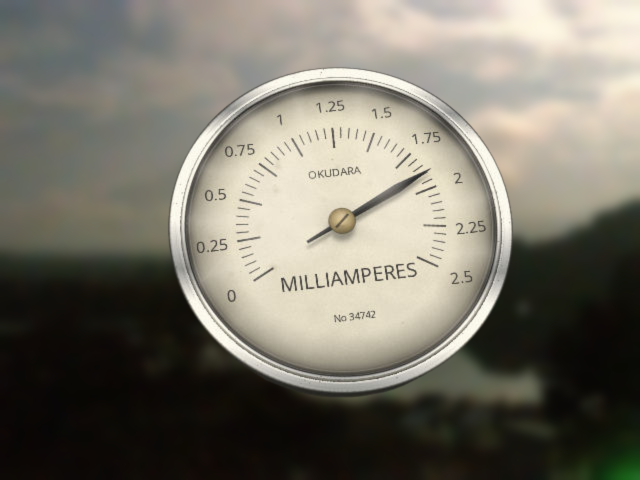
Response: 1.9mA
